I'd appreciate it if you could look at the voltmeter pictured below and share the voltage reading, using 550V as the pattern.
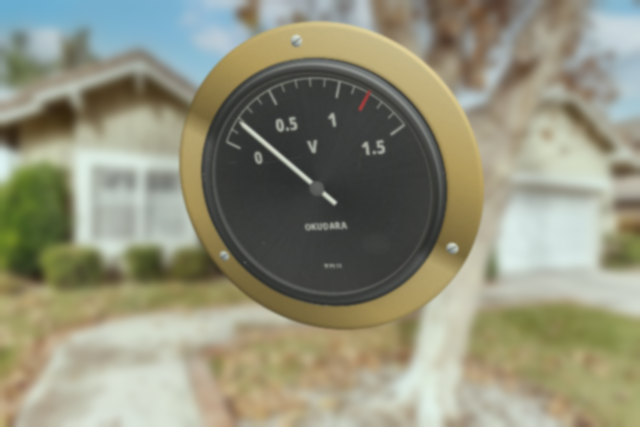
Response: 0.2V
